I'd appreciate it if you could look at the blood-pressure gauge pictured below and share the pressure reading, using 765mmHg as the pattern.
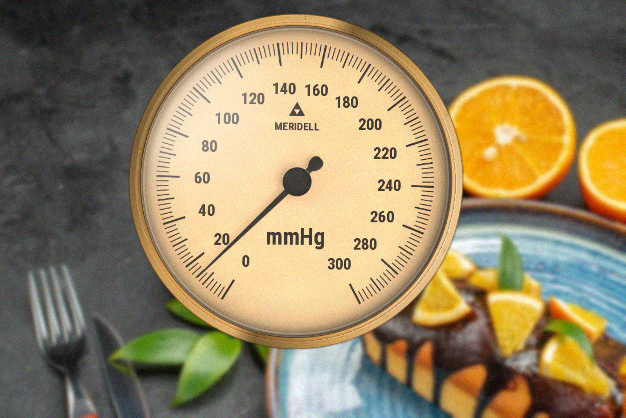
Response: 14mmHg
